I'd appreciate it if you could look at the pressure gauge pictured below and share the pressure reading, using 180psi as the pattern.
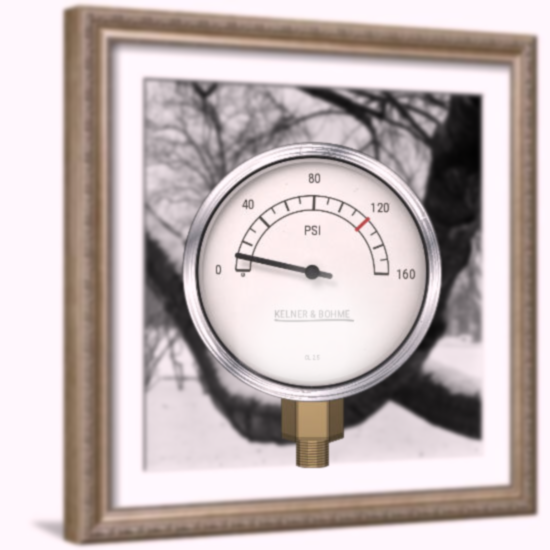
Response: 10psi
